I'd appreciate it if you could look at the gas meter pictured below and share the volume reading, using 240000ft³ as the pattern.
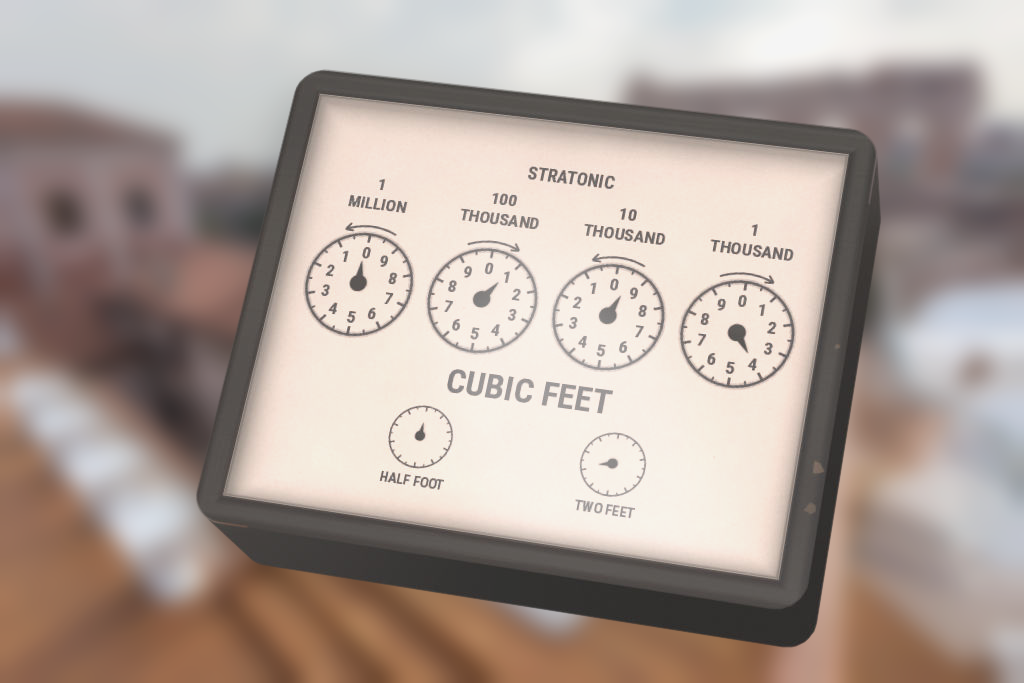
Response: 9400ft³
